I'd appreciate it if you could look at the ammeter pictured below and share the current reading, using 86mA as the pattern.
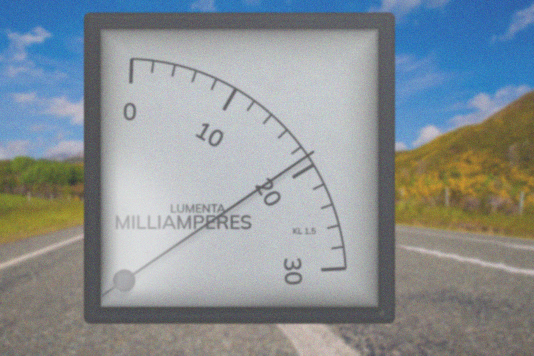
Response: 19mA
